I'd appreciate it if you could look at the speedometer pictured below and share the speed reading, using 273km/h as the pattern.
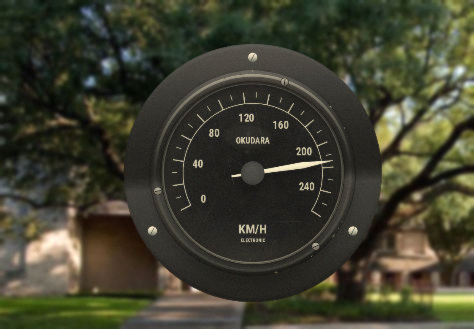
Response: 215km/h
